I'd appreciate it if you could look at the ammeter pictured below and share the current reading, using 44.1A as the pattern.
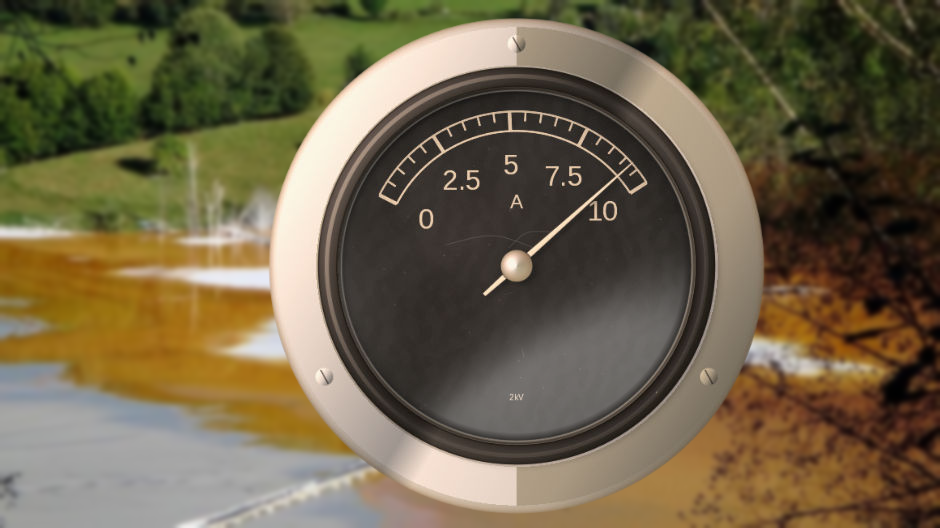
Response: 9.25A
